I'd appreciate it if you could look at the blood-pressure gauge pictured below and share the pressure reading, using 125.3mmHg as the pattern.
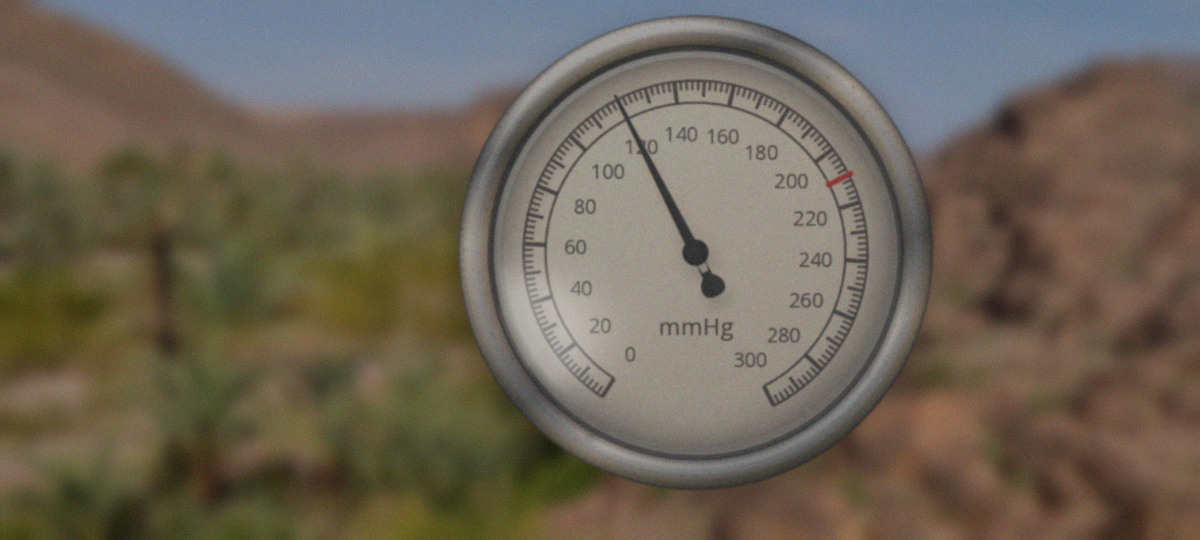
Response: 120mmHg
